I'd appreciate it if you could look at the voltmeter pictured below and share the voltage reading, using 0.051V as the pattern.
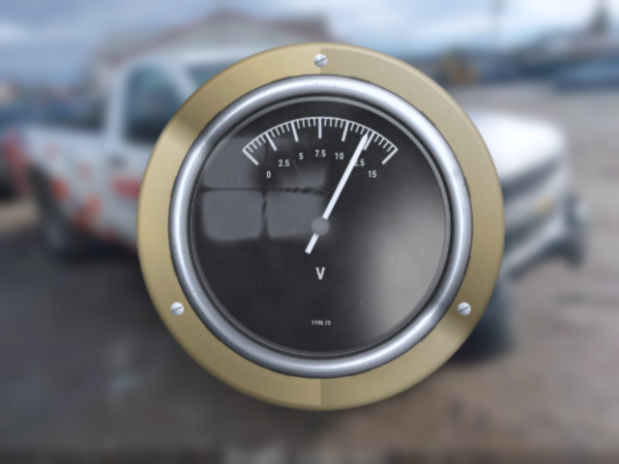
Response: 12V
